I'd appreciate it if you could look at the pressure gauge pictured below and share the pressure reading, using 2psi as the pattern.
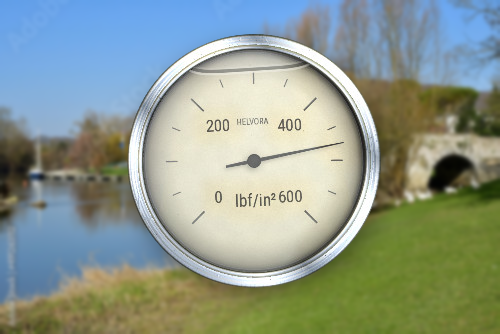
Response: 475psi
